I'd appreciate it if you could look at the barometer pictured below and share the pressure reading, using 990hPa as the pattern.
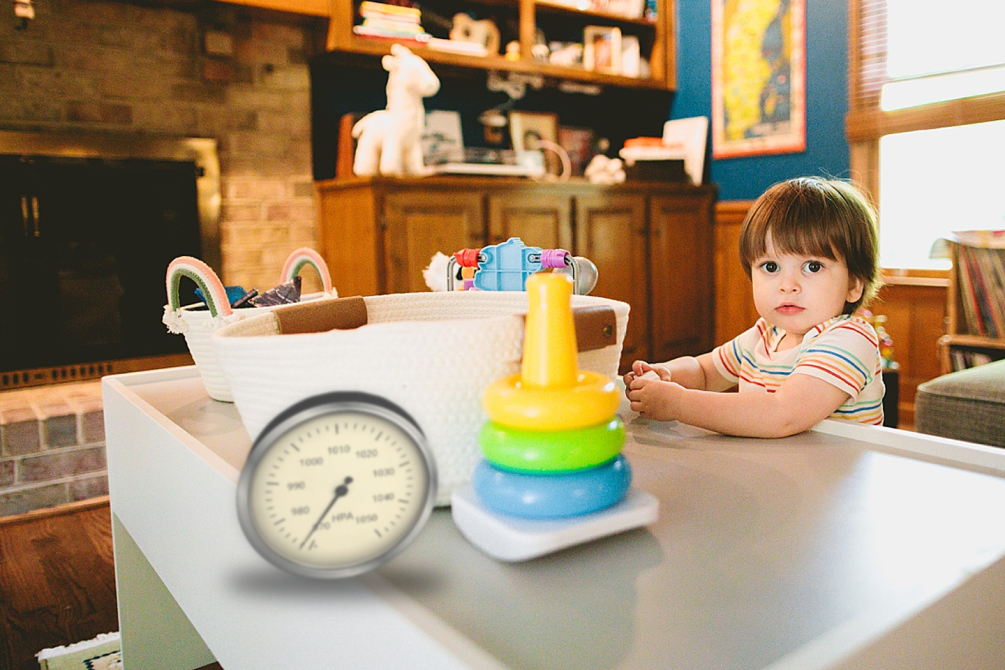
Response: 972hPa
